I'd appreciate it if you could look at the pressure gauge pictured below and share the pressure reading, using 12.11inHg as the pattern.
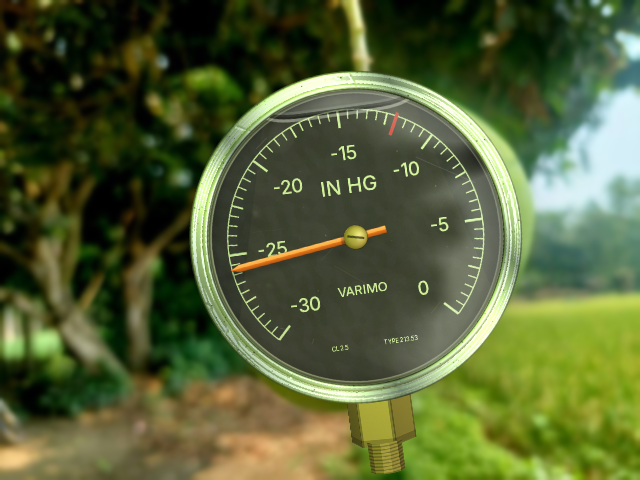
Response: -25.75inHg
